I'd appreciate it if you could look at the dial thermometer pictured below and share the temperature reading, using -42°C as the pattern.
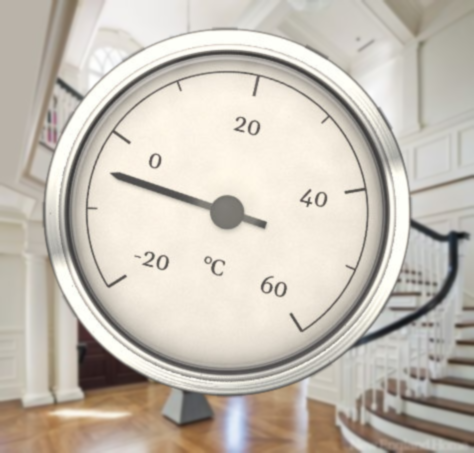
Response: -5°C
